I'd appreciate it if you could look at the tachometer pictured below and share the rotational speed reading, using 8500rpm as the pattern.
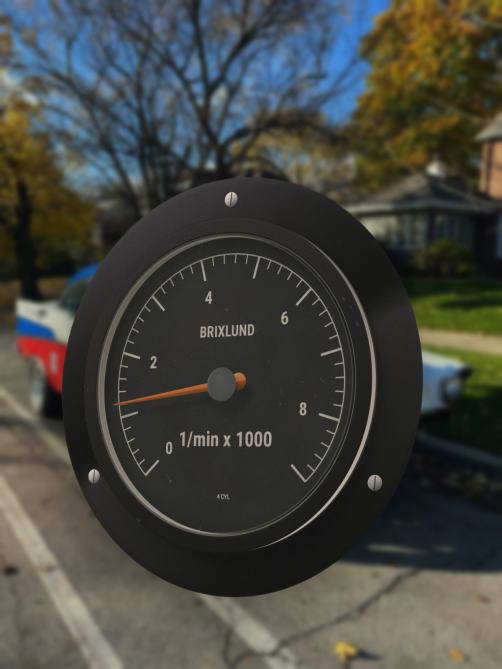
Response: 1200rpm
